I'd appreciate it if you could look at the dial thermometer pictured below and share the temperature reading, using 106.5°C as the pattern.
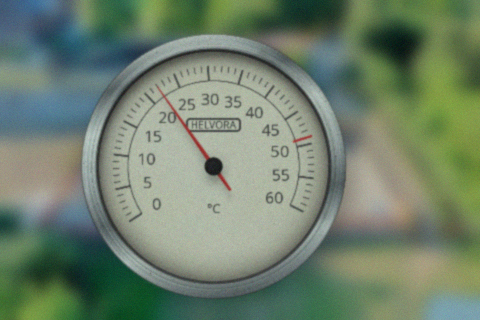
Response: 22°C
